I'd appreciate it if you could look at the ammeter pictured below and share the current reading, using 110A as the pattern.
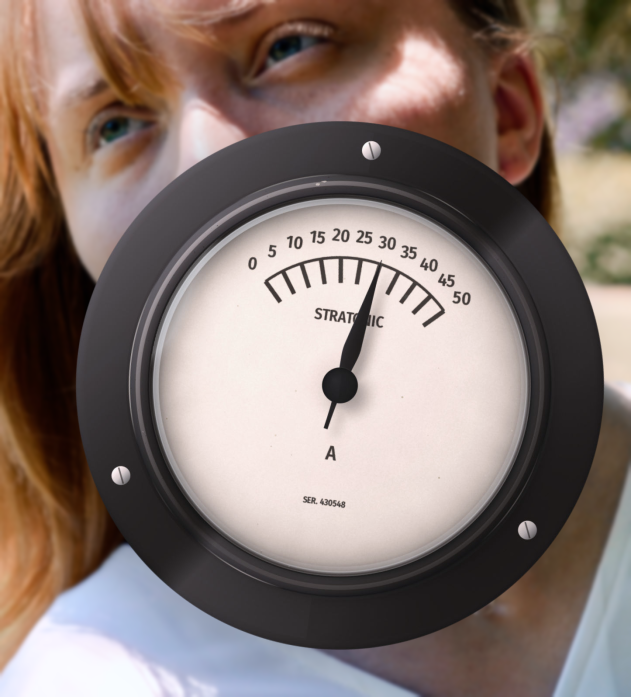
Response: 30A
